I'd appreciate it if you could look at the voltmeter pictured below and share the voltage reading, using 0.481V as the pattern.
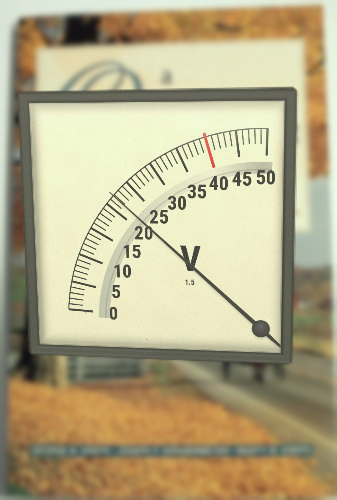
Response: 22V
